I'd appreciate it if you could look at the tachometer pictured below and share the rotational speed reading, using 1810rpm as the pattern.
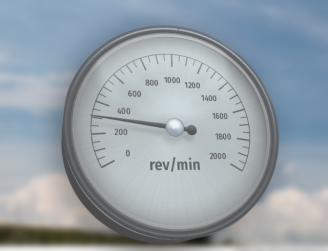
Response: 300rpm
